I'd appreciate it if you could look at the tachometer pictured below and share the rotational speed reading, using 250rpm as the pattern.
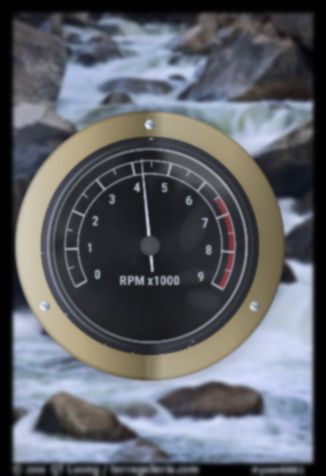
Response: 4250rpm
